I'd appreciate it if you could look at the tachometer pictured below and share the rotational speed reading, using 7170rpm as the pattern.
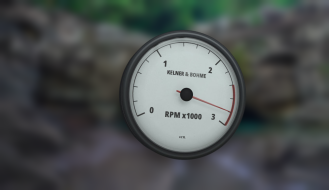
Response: 2800rpm
